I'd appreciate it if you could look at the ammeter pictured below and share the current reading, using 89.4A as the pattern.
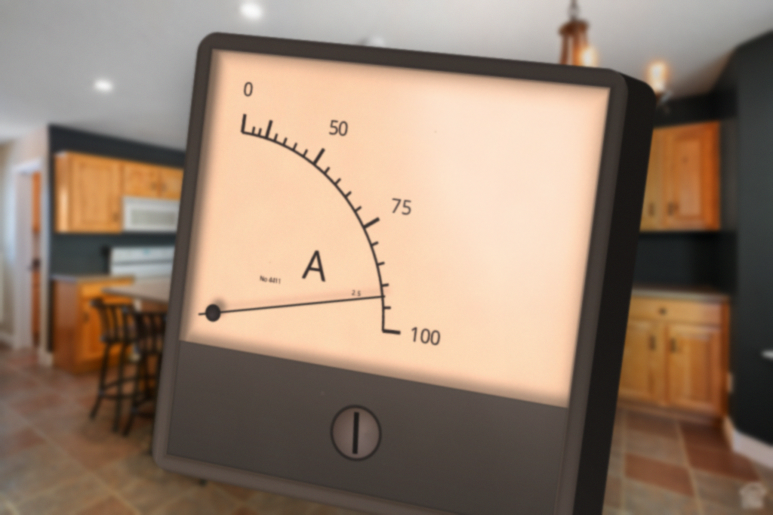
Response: 92.5A
